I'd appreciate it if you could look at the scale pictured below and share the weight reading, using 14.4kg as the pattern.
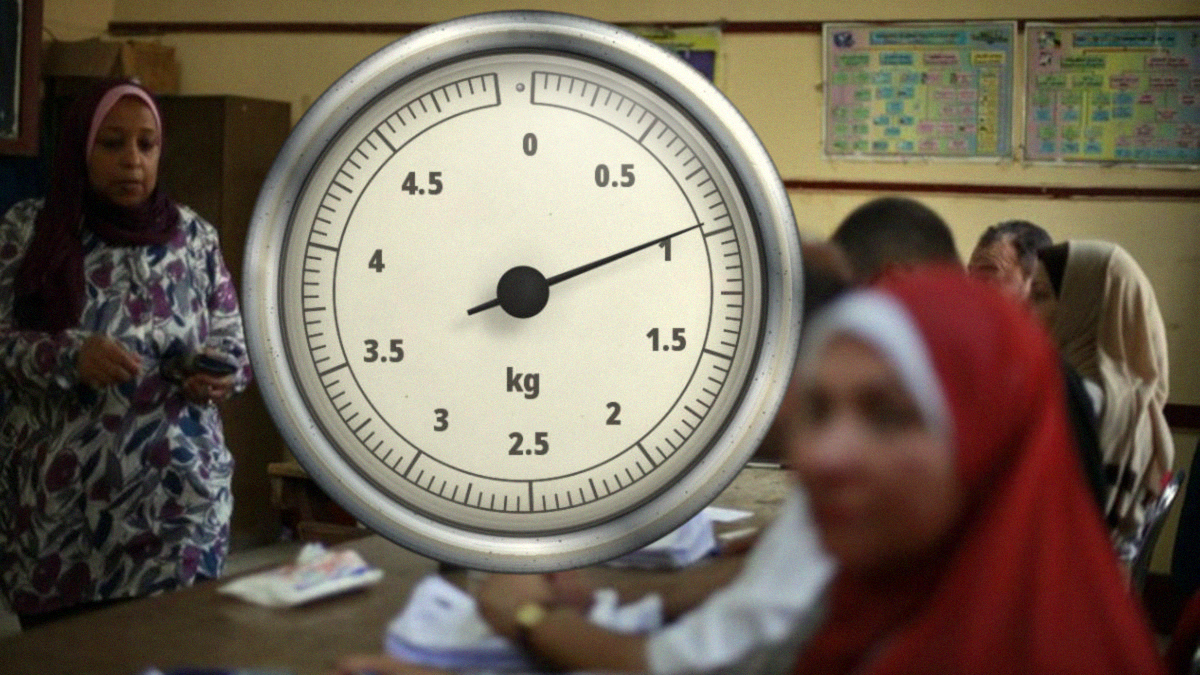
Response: 0.95kg
